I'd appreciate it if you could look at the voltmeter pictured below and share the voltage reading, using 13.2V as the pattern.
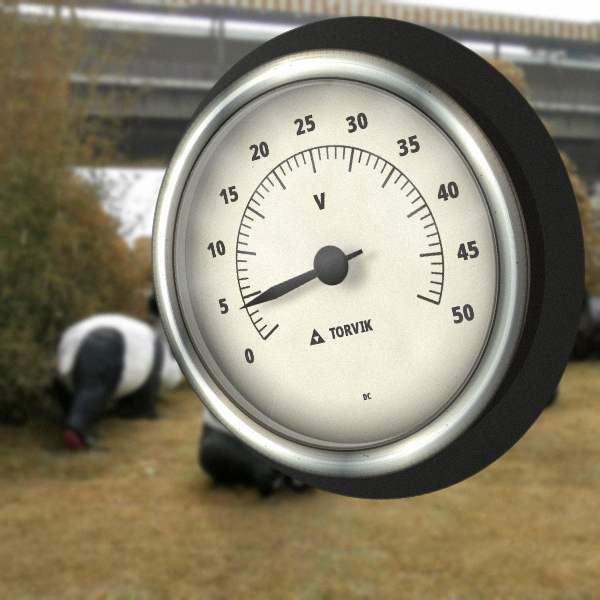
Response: 4V
